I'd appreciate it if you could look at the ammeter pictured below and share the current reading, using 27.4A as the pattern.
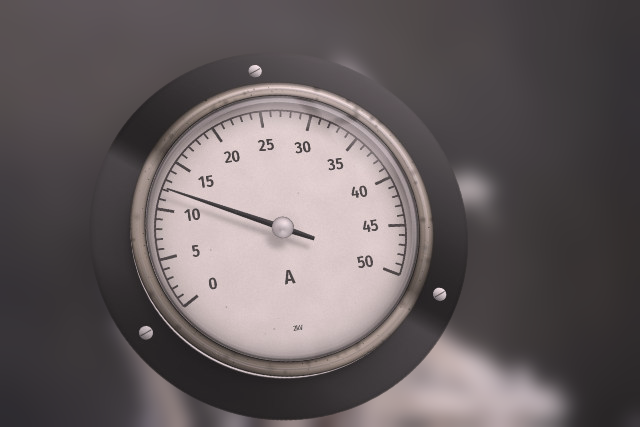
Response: 12A
